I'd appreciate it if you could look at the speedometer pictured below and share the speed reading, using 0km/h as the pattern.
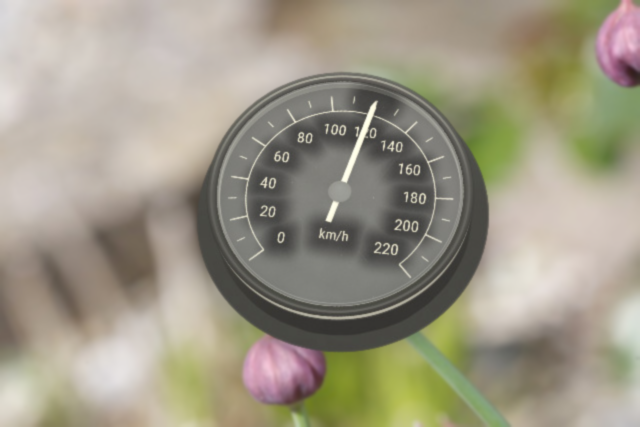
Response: 120km/h
